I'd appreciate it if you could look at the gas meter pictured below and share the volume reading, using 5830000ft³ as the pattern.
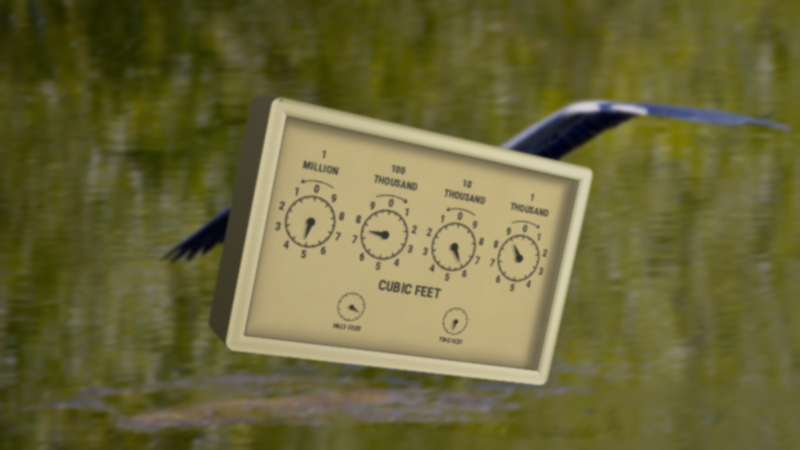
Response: 475900ft³
